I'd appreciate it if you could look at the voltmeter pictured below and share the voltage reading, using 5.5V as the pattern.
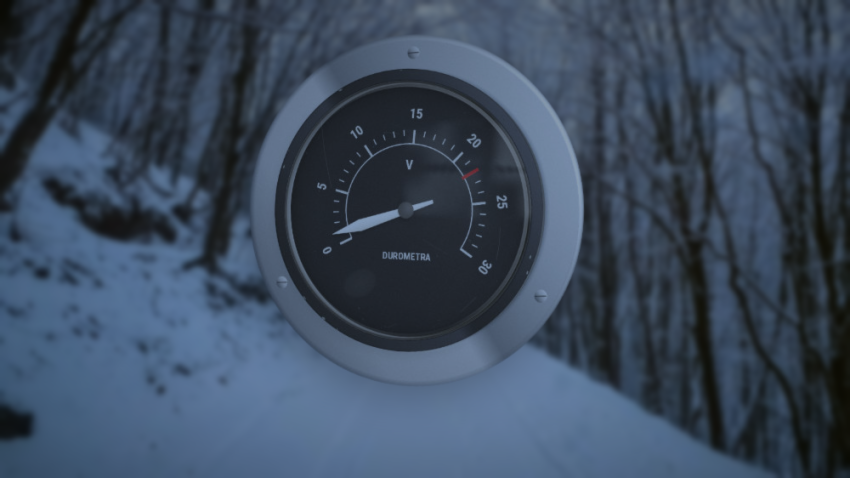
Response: 1V
